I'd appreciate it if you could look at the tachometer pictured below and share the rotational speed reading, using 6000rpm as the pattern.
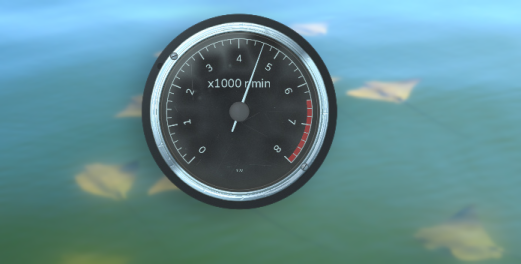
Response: 4600rpm
